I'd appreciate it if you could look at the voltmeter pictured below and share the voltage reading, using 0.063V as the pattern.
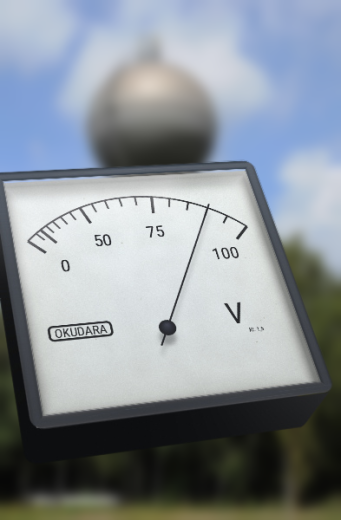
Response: 90V
